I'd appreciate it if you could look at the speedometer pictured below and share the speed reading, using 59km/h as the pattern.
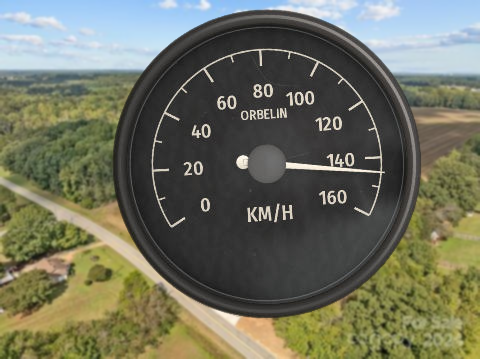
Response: 145km/h
